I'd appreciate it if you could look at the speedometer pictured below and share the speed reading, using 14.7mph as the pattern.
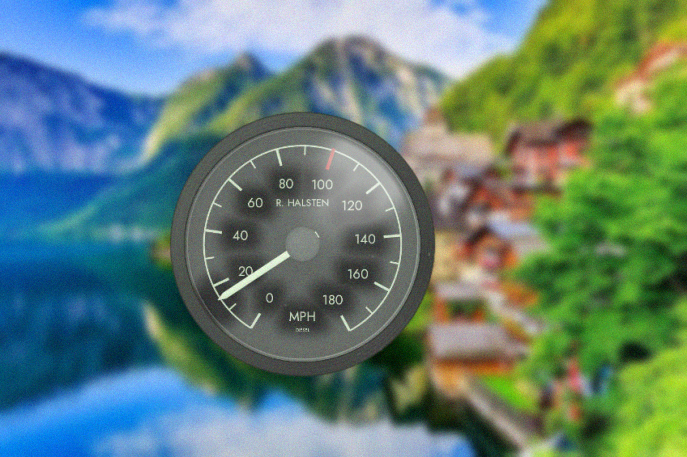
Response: 15mph
